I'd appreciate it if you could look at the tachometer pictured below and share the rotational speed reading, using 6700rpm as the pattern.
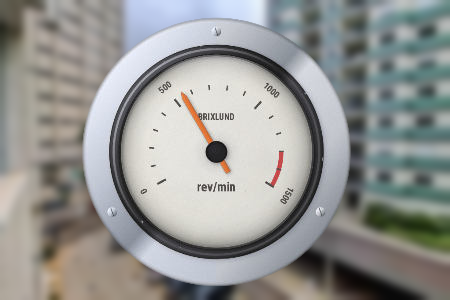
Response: 550rpm
